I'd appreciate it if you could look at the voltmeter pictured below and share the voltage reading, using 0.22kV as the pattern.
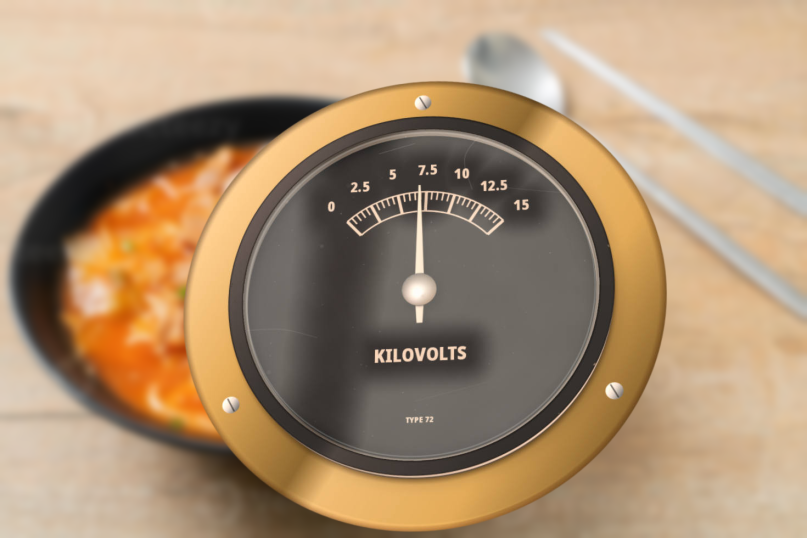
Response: 7kV
